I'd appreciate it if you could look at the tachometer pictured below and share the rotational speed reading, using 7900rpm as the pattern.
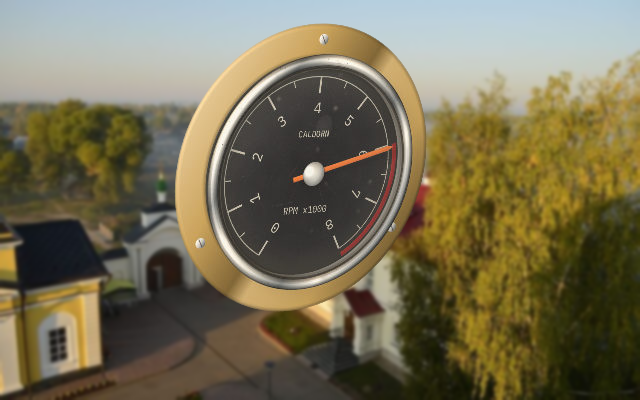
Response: 6000rpm
